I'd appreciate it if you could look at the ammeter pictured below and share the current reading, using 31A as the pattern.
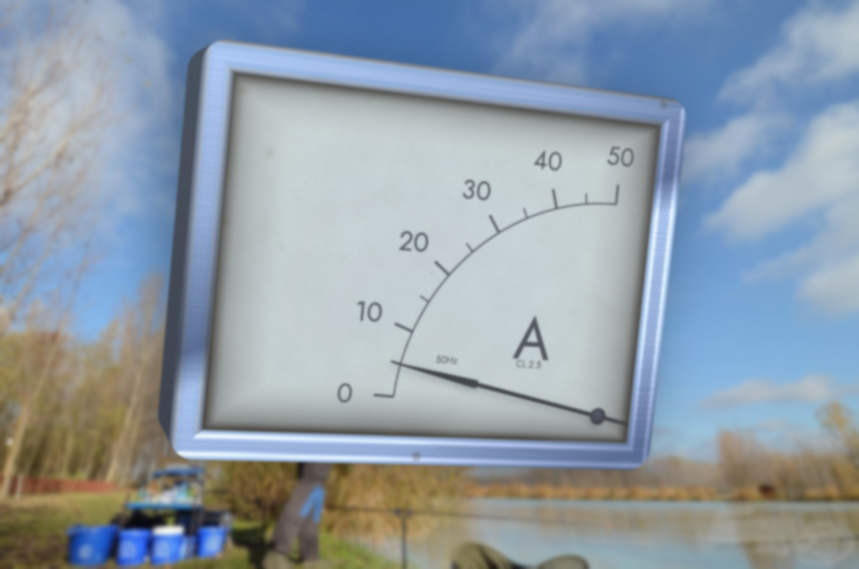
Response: 5A
